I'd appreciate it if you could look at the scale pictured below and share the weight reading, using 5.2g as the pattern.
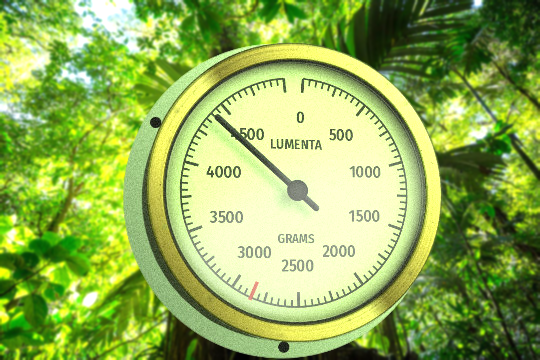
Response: 4400g
